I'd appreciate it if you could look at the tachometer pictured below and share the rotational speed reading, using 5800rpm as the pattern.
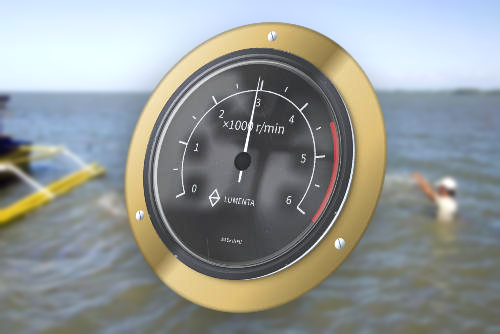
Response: 3000rpm
